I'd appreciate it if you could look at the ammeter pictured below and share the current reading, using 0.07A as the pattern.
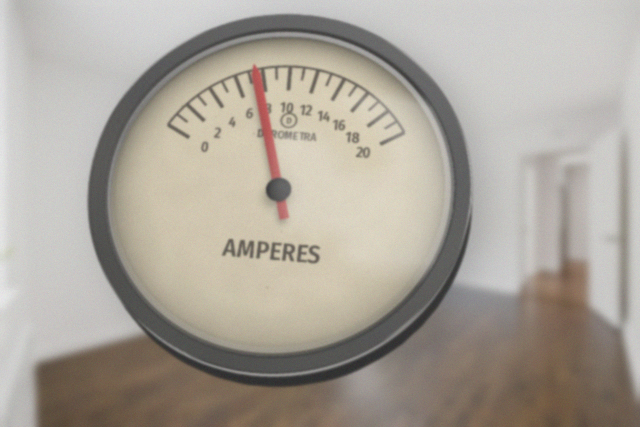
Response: 7.5A
